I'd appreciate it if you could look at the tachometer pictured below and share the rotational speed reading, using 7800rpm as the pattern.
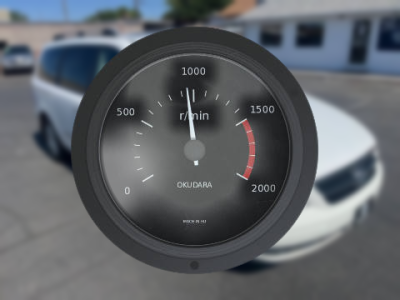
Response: 950rpm
